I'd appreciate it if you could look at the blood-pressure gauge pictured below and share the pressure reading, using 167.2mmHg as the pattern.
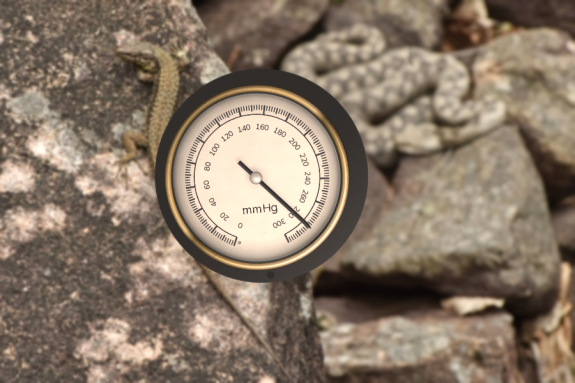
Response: 280mmHg
